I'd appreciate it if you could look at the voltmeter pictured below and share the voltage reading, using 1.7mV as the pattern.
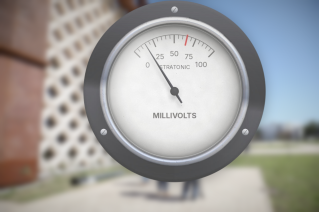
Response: 15mV
